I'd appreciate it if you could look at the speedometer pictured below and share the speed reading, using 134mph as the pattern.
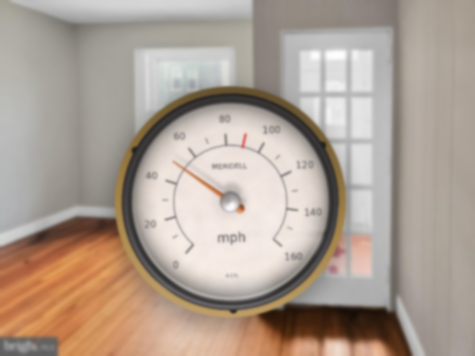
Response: 50mph
